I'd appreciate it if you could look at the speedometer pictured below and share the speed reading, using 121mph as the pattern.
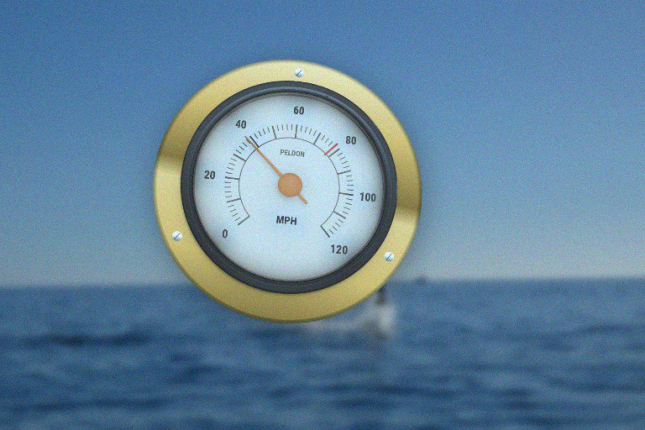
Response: 38mph
